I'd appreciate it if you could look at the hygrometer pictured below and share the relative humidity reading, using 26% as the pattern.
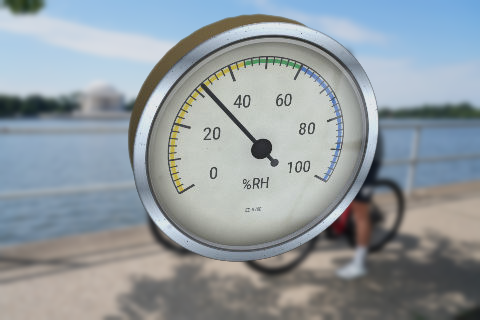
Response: 32%
